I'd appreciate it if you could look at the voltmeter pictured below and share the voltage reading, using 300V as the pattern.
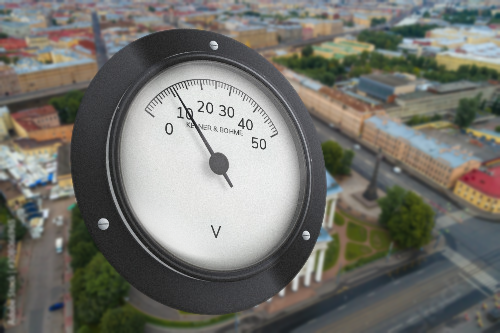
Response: 10V
